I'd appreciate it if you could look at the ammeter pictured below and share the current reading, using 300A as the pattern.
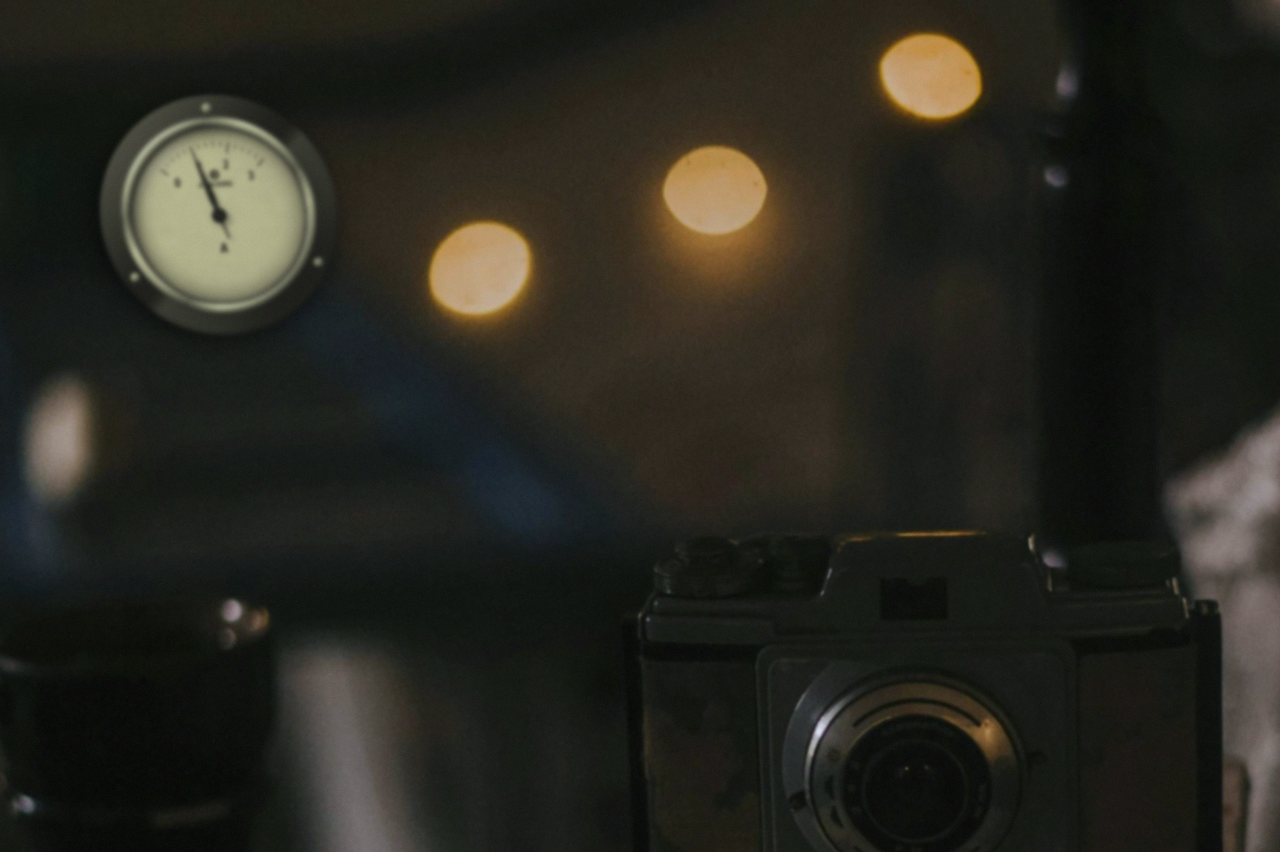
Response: 1A
